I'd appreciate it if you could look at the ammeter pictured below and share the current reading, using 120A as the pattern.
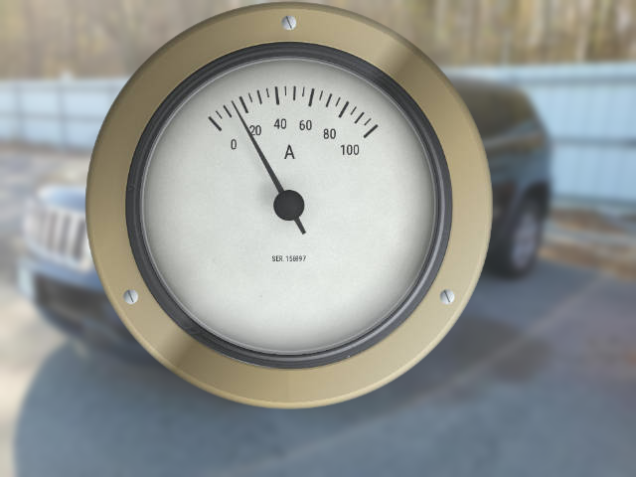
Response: 15A
